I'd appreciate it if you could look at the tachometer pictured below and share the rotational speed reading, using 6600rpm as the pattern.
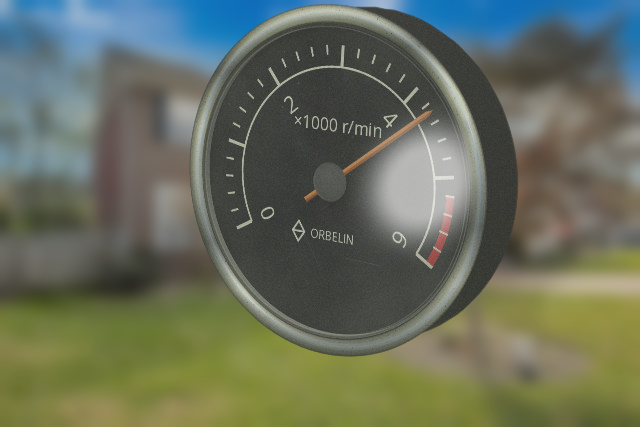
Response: 4300rpm
